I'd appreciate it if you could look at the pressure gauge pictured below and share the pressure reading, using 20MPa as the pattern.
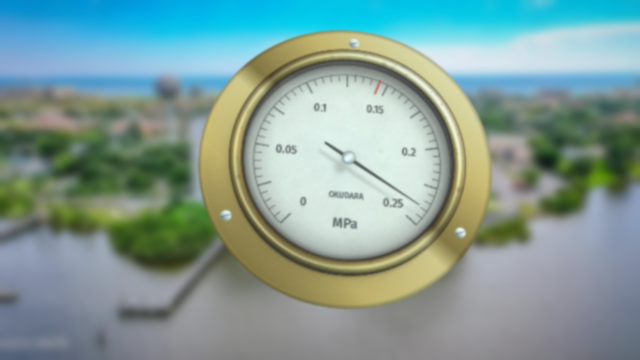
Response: 0.24MPa
